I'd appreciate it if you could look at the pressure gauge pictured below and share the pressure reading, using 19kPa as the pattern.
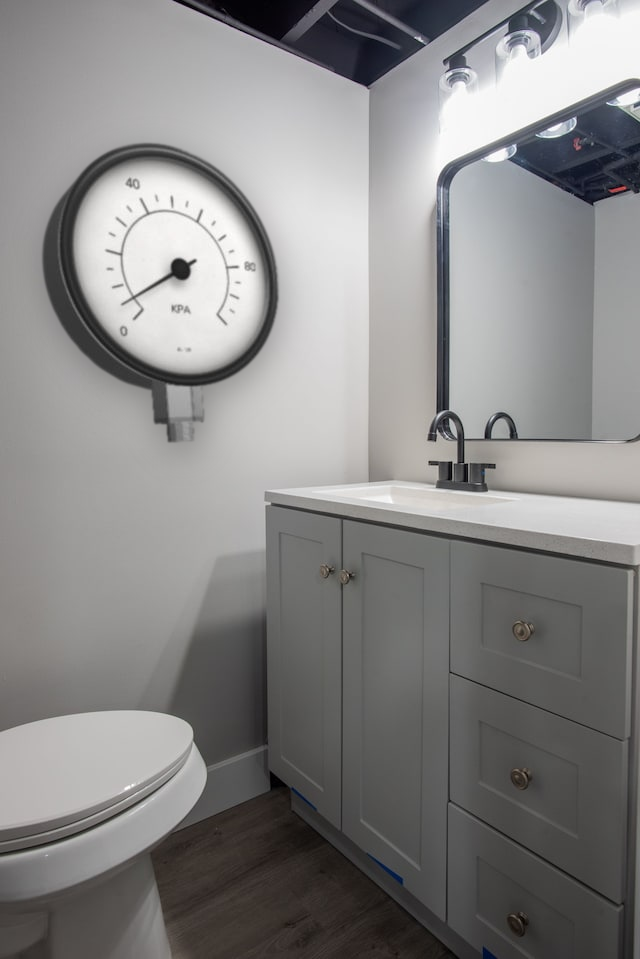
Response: 5kPa
